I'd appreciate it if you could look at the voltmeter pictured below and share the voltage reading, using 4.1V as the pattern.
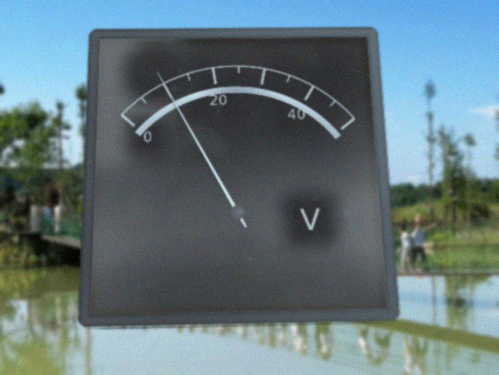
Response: 10V
